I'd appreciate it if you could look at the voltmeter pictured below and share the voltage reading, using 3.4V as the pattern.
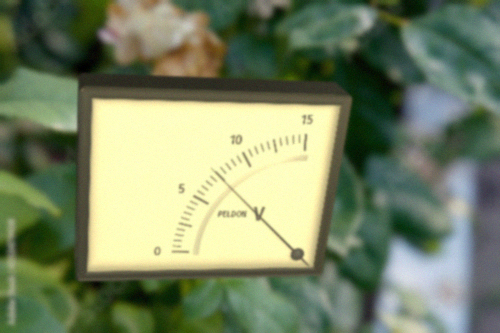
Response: 7.5V
